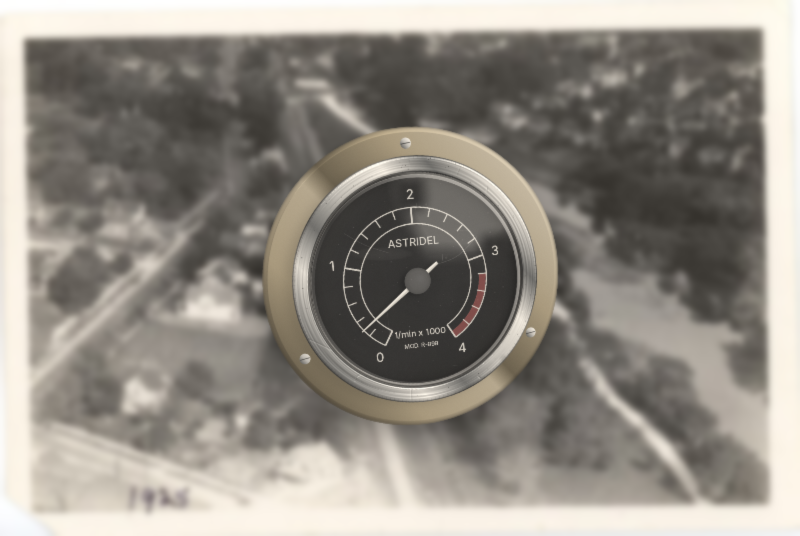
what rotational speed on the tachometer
300 rpm
